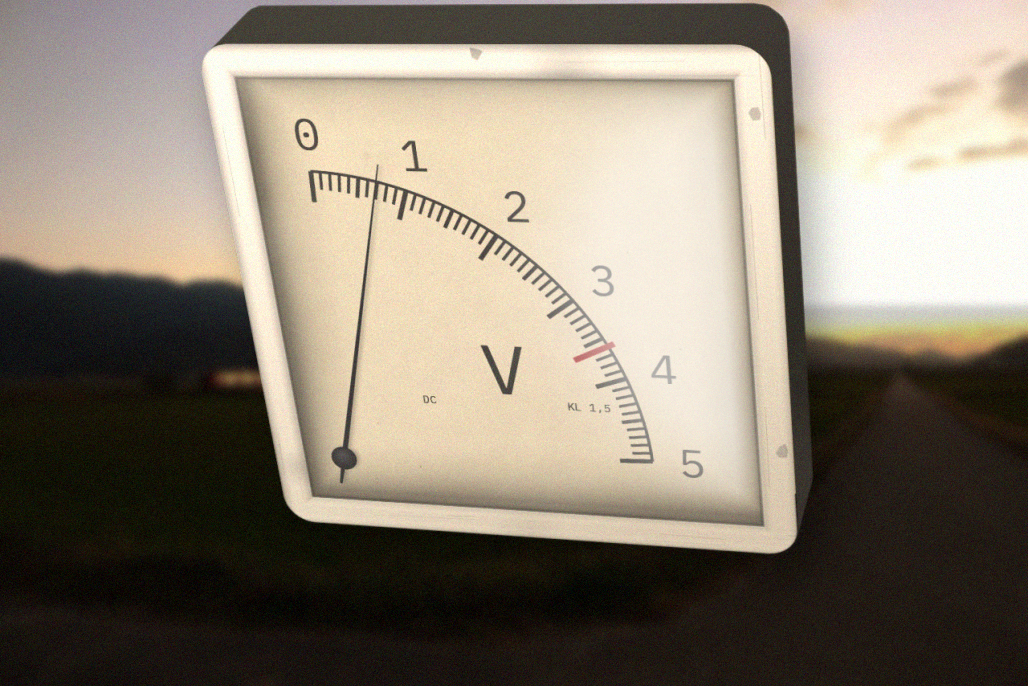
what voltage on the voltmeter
0.7 V
